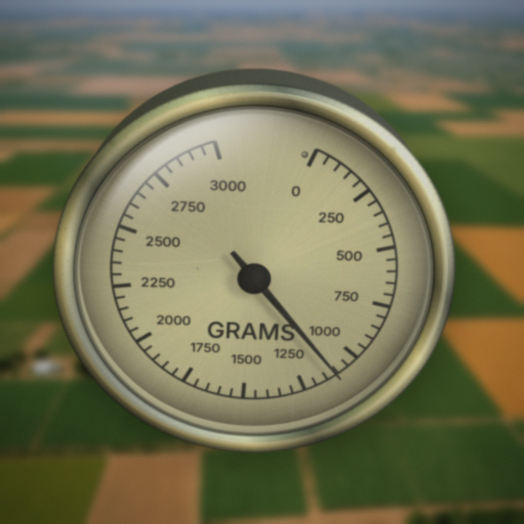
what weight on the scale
1100 g
